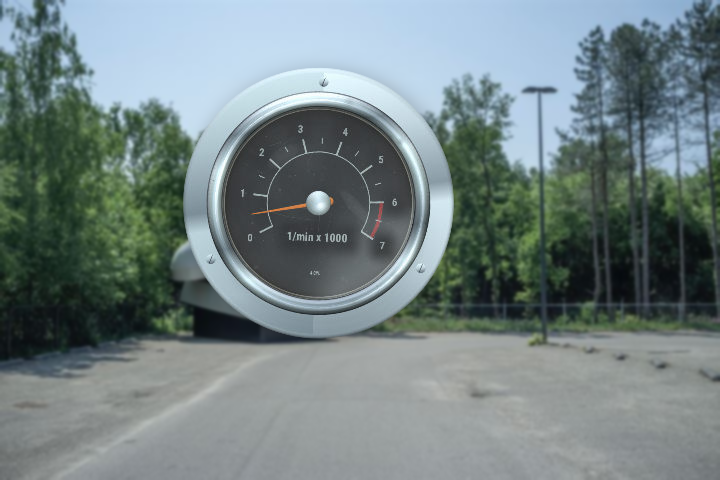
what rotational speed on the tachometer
500 rpm
